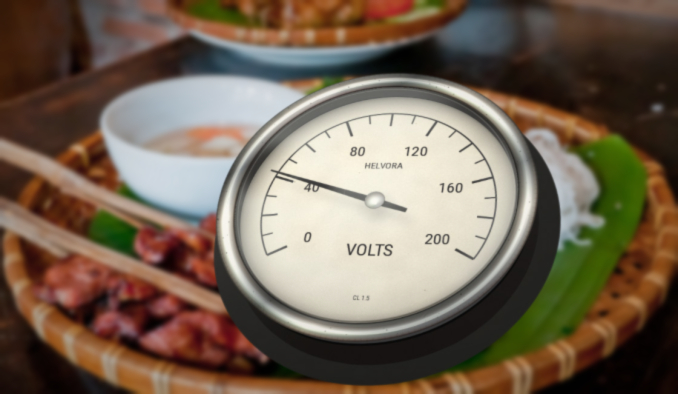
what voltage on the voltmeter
40 V
